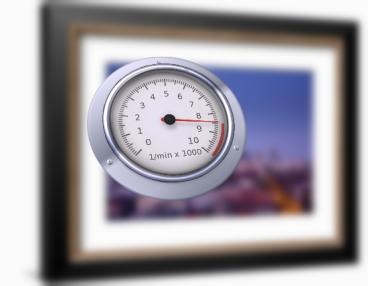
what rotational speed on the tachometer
8500 rpm
